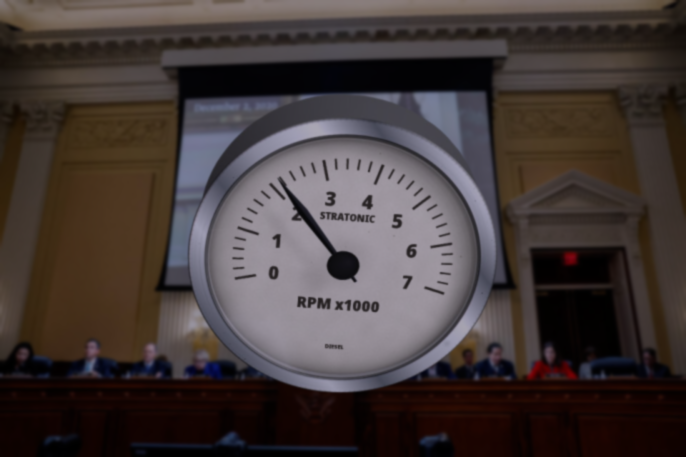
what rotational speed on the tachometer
2200 rpm
